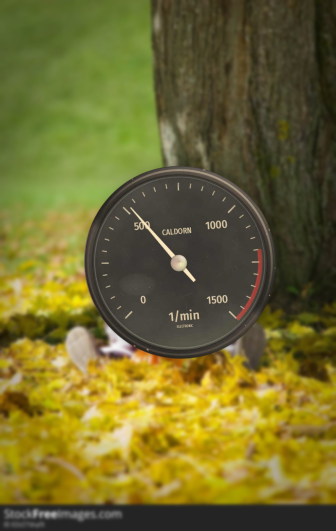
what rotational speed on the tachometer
525 rpm
